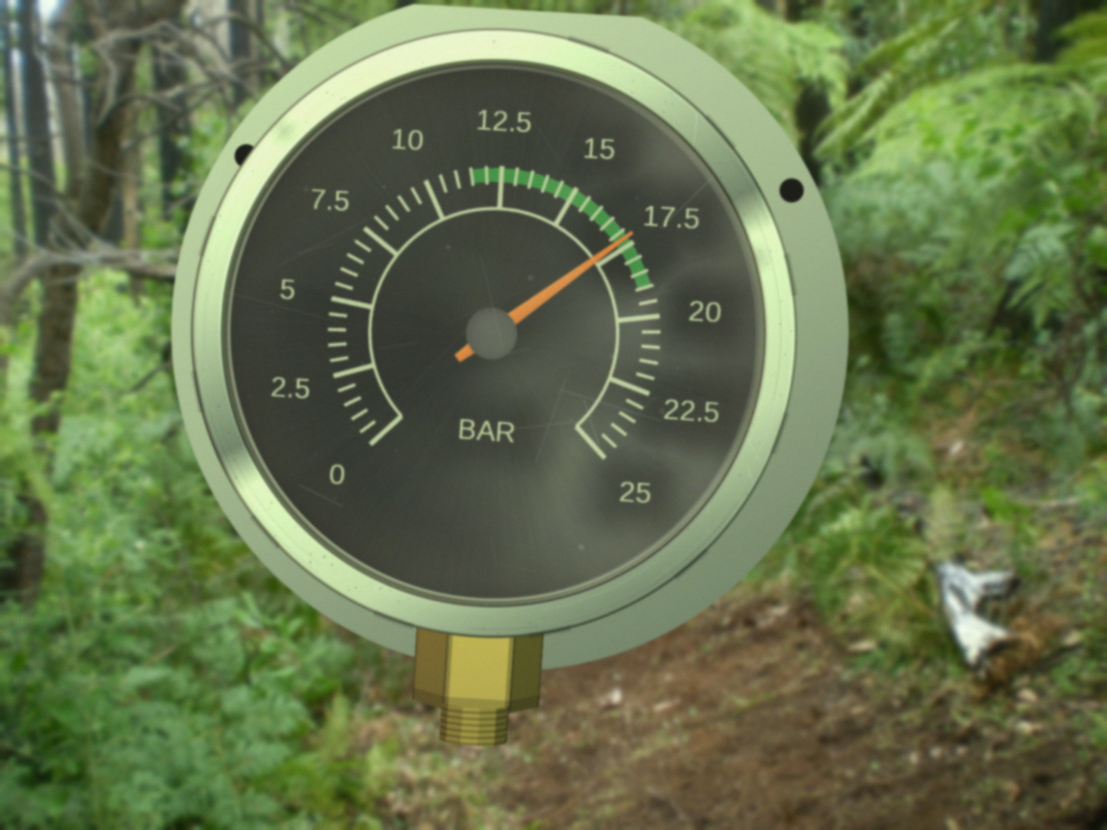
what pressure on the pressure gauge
17.25 bar
